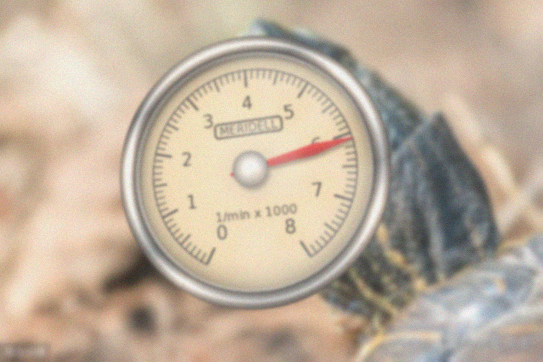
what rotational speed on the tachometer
6100 rpm
